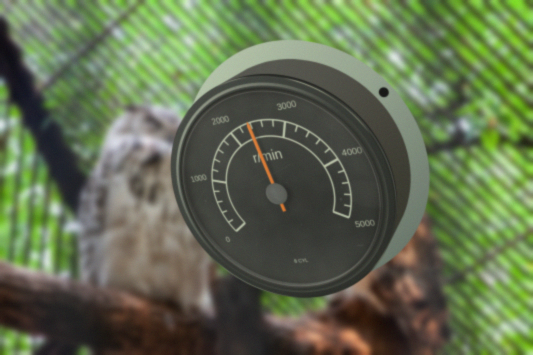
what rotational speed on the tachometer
2400 rpm
